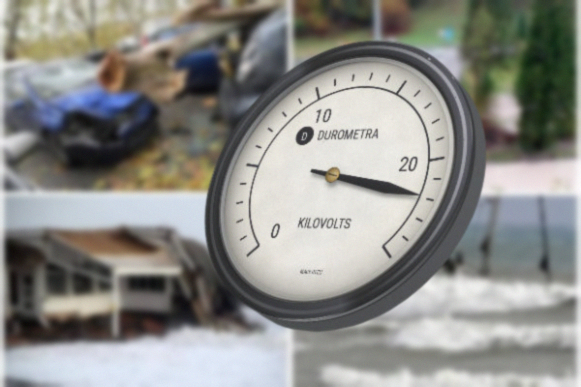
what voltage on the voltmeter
22 kV
